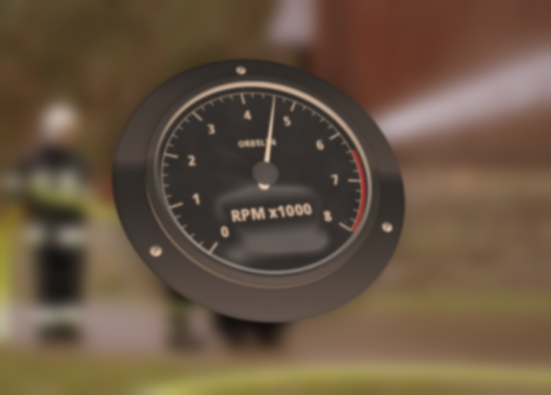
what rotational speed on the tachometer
4600 rpm
